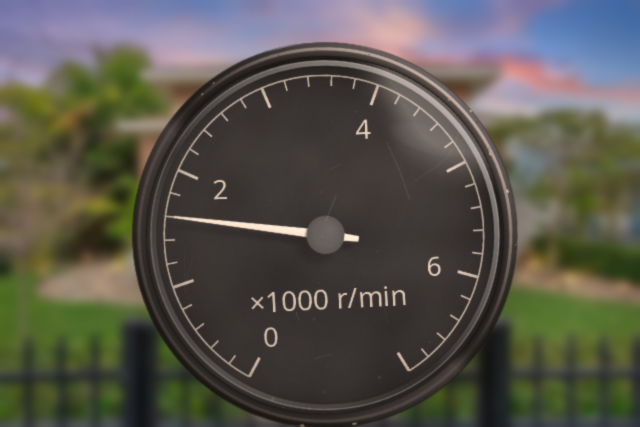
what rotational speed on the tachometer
1600 rpm
